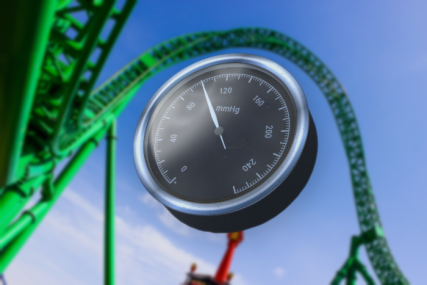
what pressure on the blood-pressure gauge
100 mmHg
